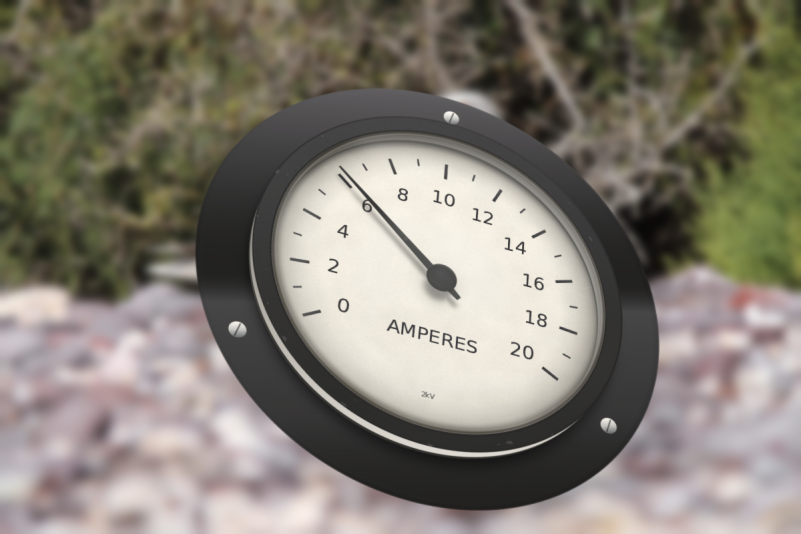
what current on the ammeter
6 A
